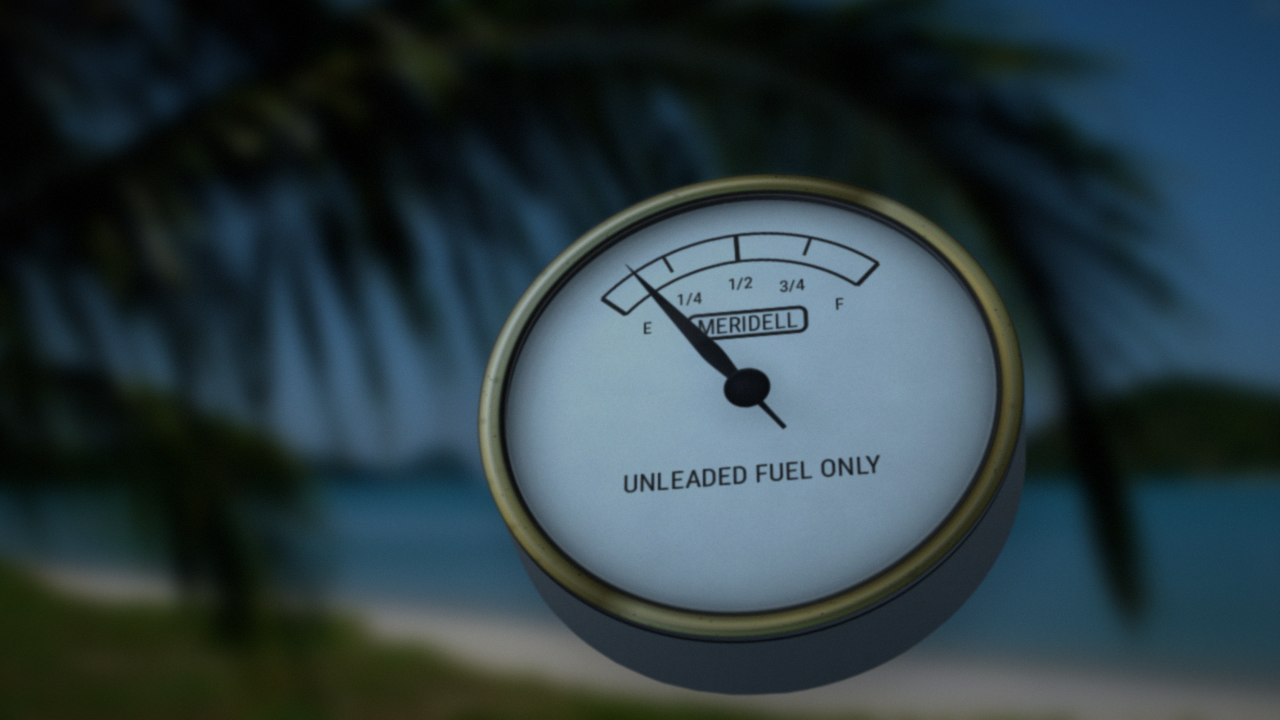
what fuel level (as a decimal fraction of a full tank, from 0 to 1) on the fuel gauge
0.125
